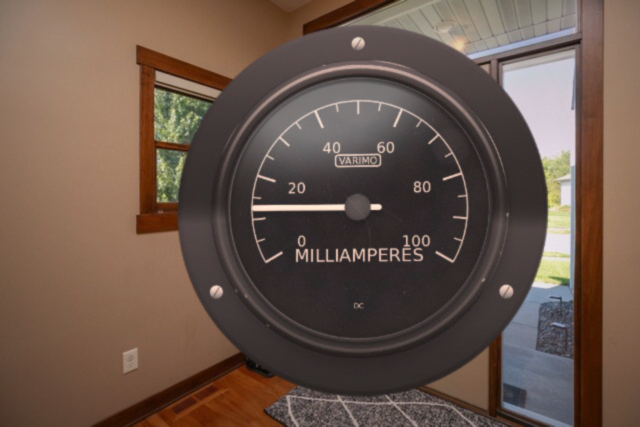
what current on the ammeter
12.5 mA
